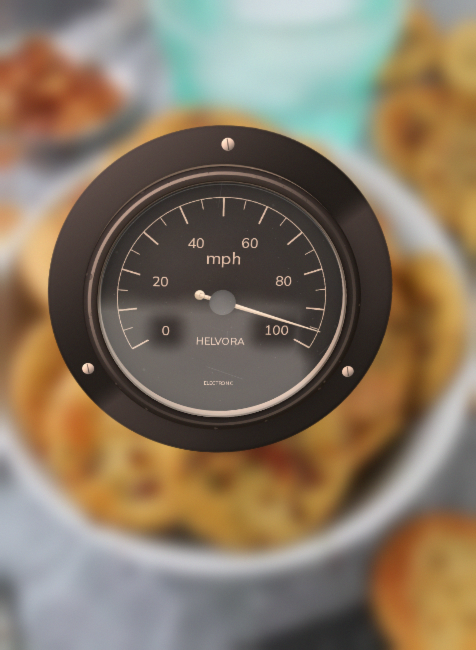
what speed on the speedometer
95 mph
